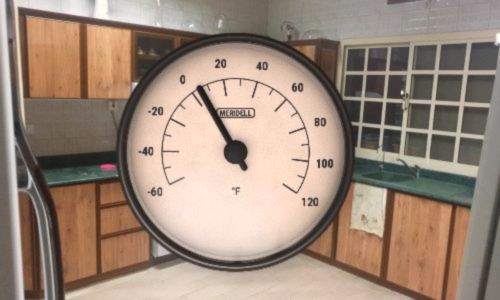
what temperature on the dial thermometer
5 °F
